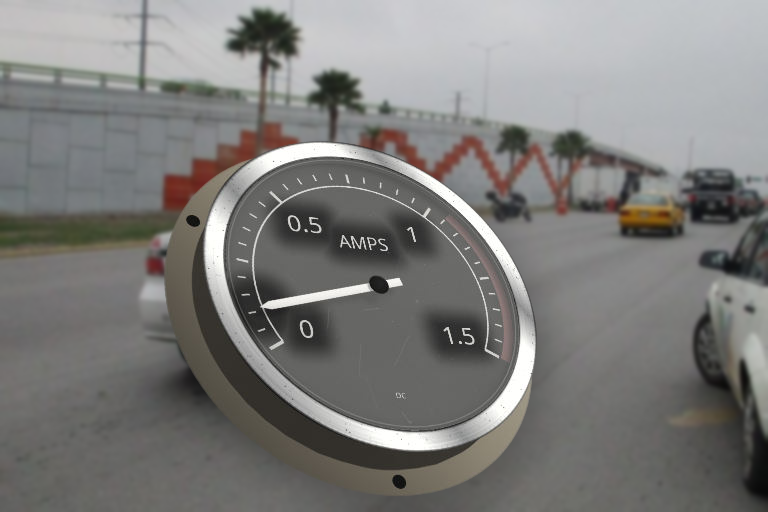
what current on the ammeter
0.1 A
